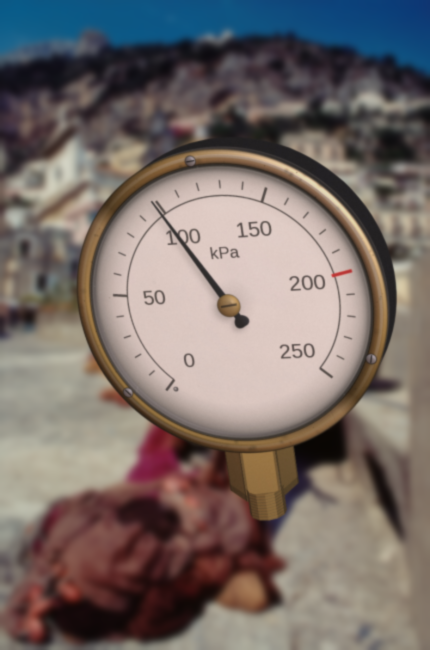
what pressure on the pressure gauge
100 kPa
